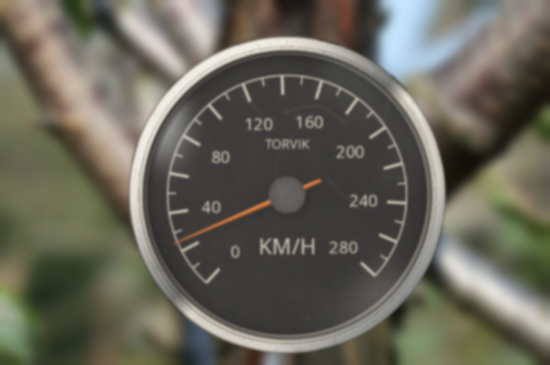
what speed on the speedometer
25 km/h
